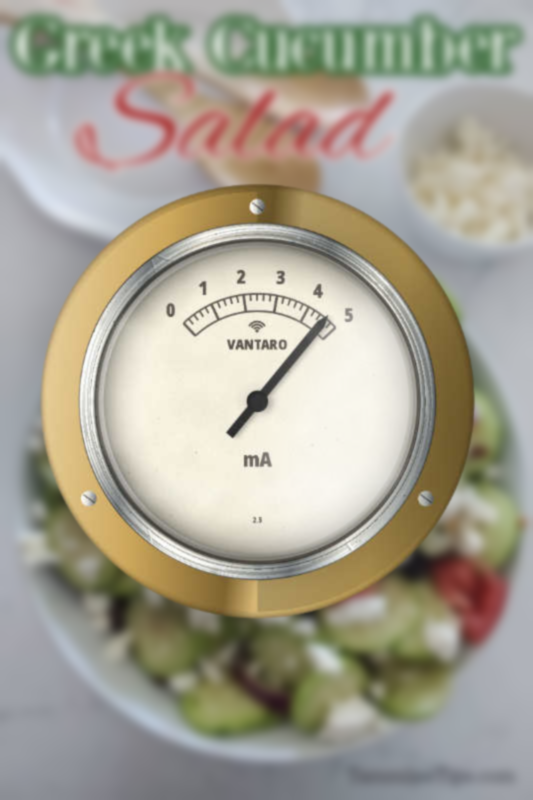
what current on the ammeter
4.6 mA
